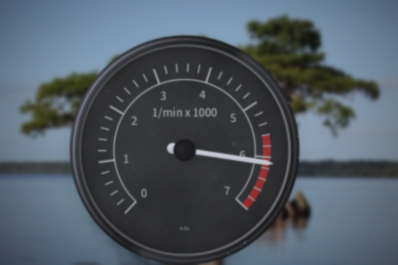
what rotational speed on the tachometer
6100 rpm
